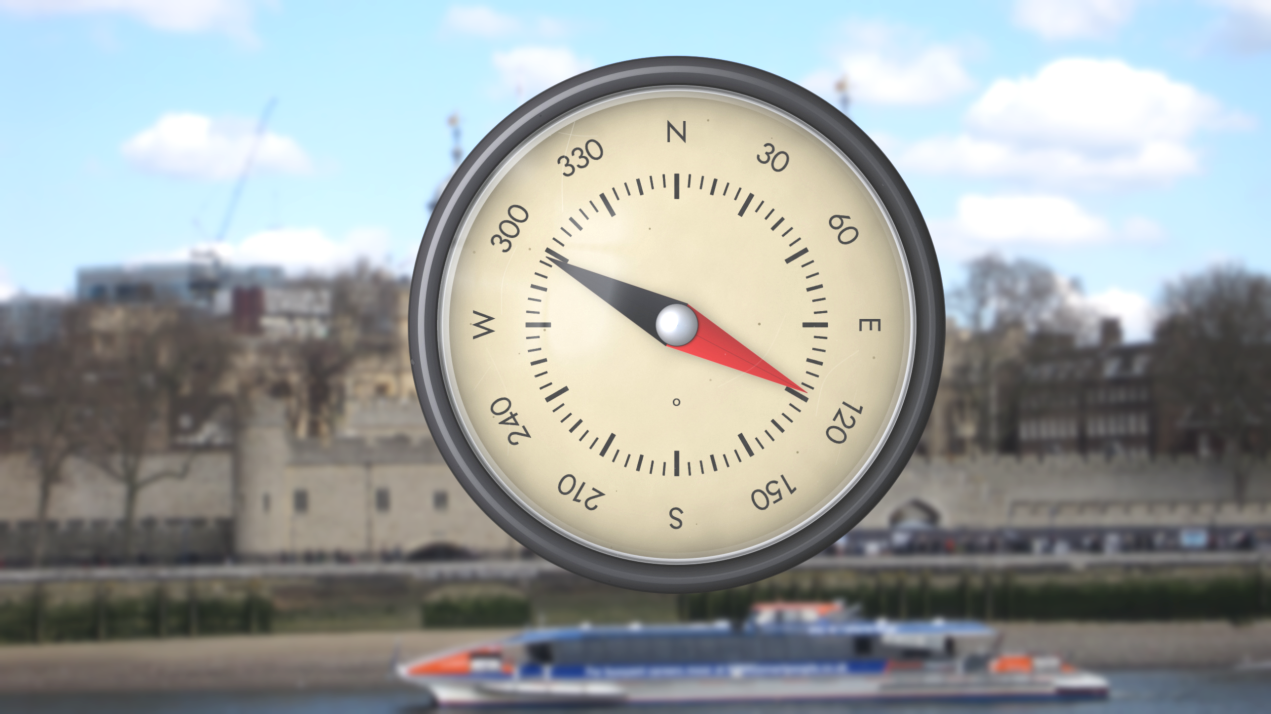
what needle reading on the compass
117.5 °
